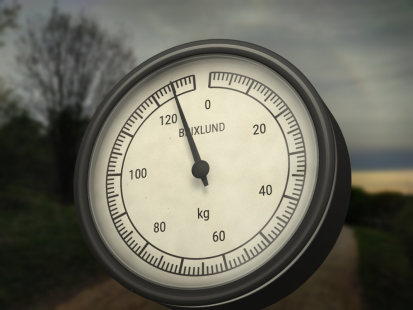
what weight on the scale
125 kg
